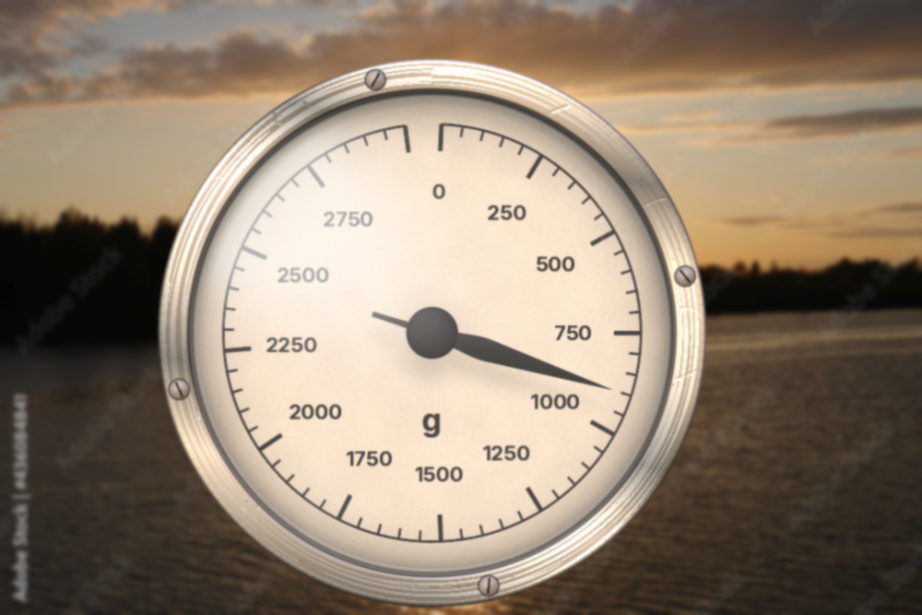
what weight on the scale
900 g
